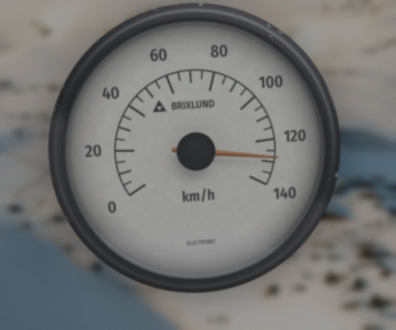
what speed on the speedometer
127.5 km/h
